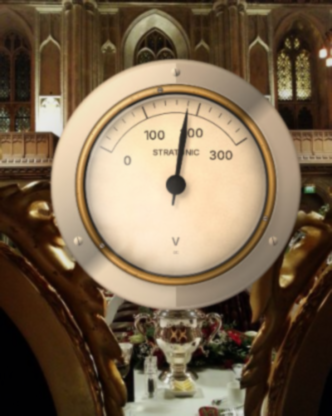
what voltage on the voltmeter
180 V
